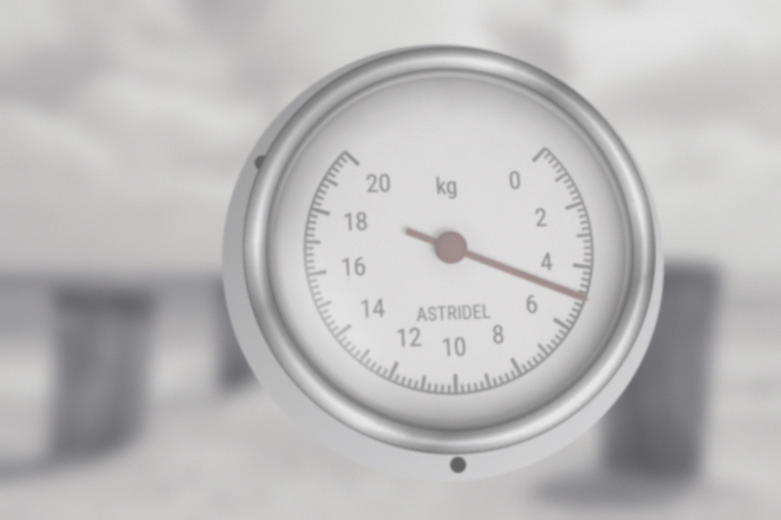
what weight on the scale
5 kg
